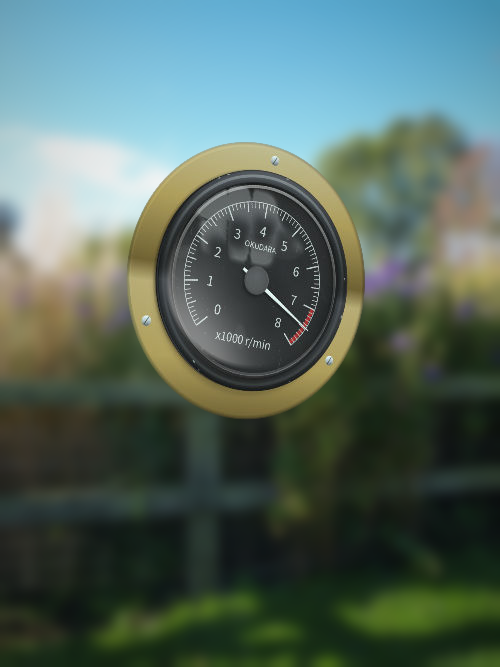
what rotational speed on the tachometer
7500 rpm
